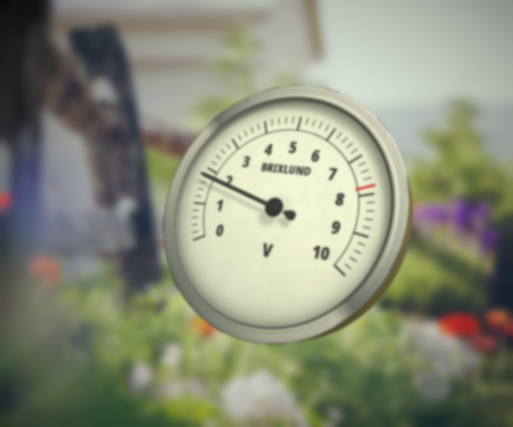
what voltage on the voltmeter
1.8 V
